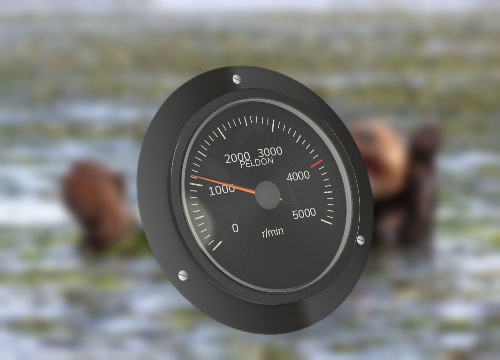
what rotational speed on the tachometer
1100 rpm
